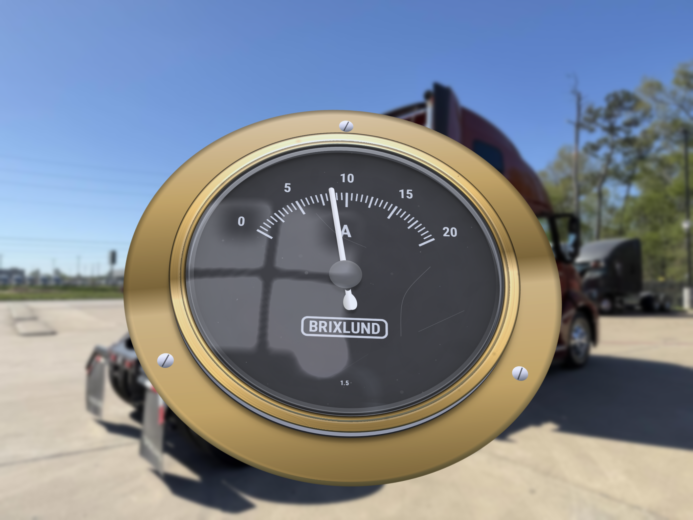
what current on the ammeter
8.5 A
